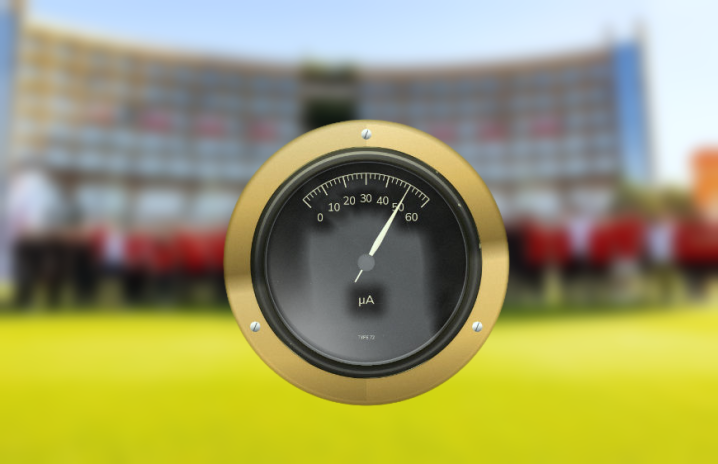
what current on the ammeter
50 µA
